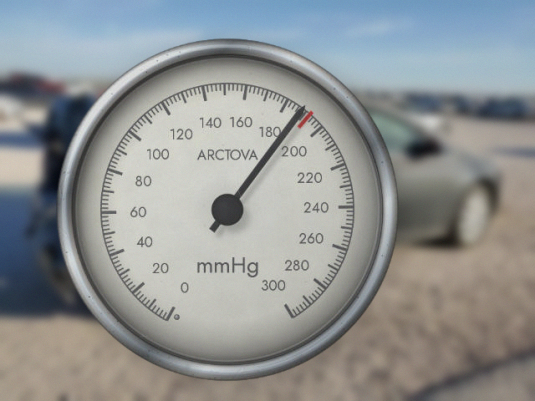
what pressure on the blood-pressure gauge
188 mmHg
